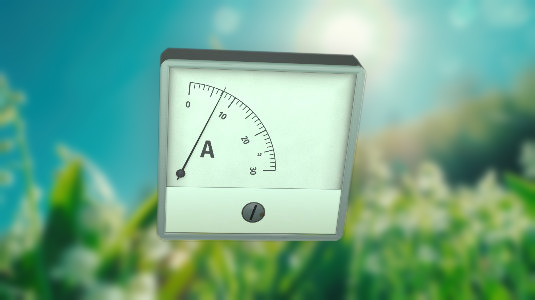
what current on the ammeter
7 A
